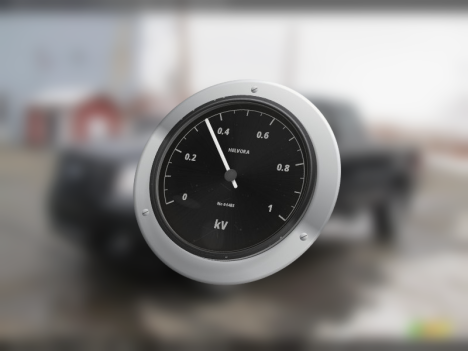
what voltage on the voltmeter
0.35 kV
